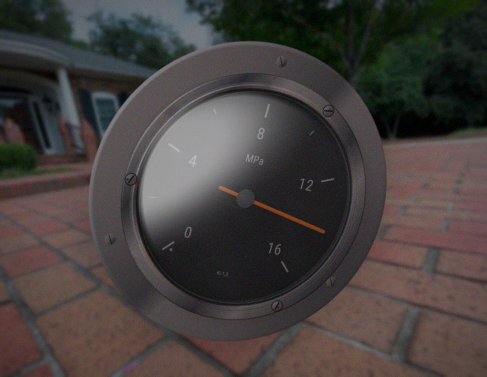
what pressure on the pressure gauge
14 MPa
